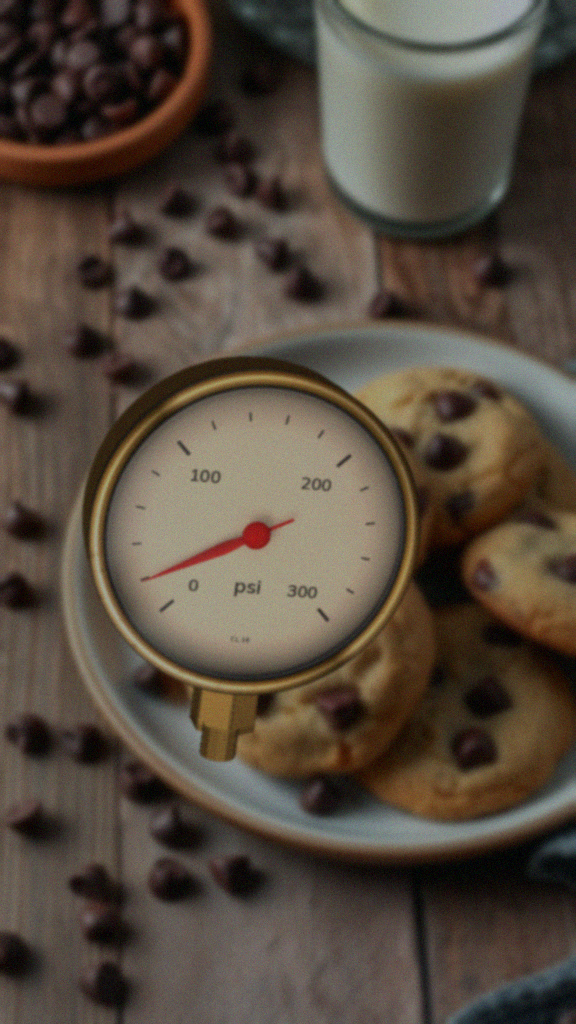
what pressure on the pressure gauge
20 psi
